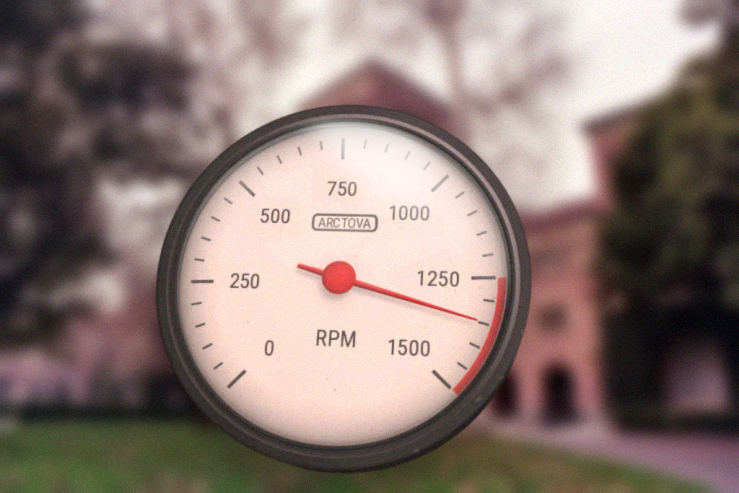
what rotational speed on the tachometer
1350 rpm
